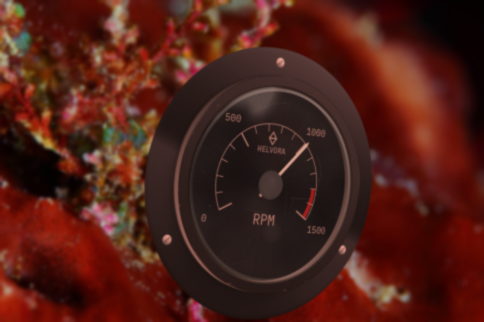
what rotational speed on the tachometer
1000 rpm
